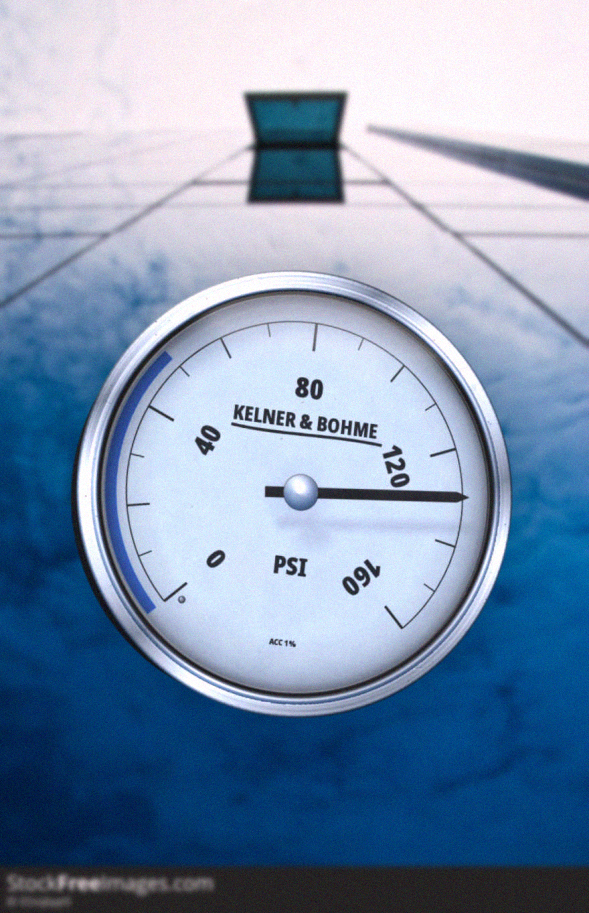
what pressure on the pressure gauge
130 psi
